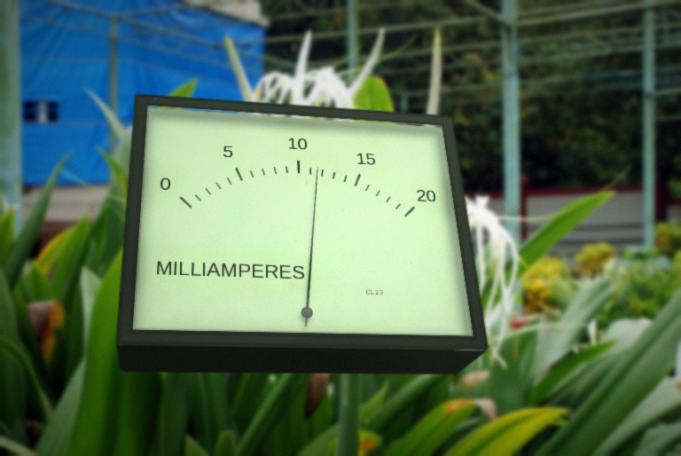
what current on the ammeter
11.5 mA
